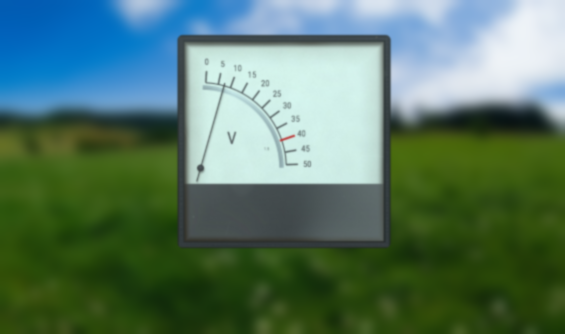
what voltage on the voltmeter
7.5 V
